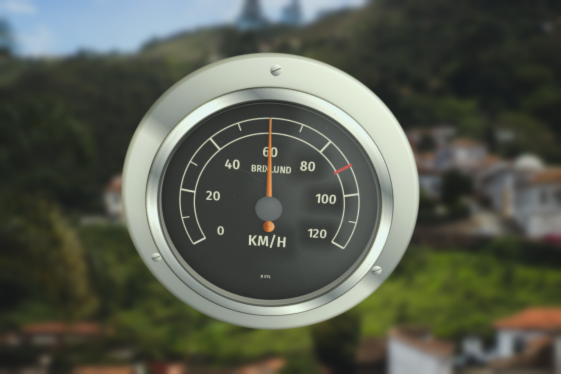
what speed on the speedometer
60 km/h
